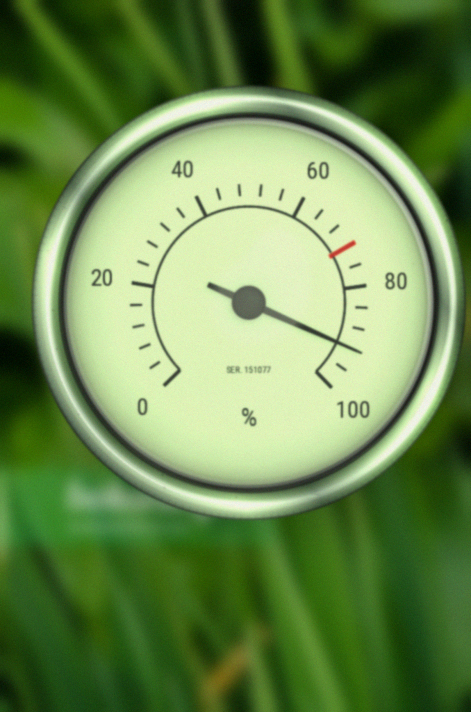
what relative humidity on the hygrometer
92 %
